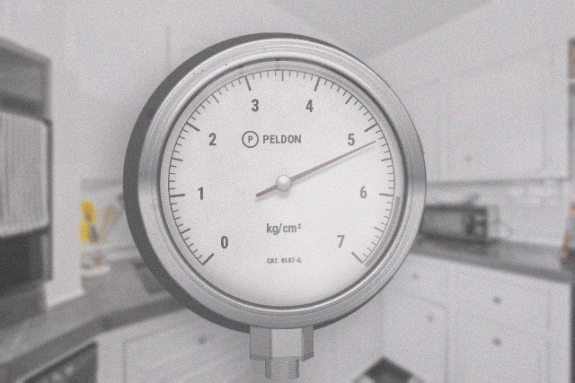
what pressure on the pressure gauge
5.2 kg/cm²
